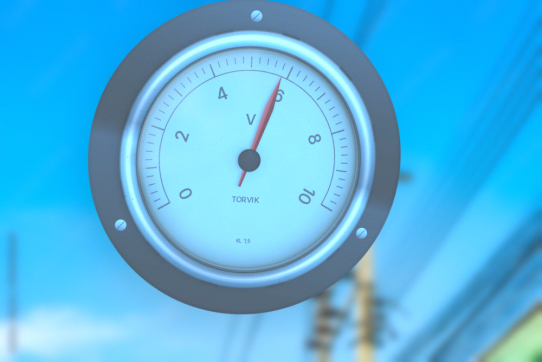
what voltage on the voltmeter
5.8 V
